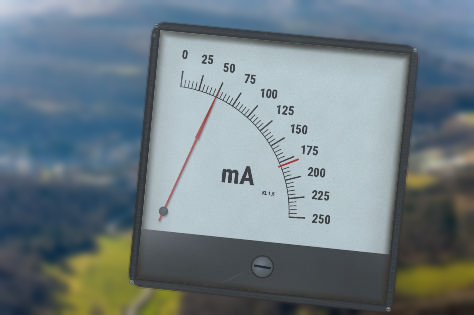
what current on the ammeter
50 mA
